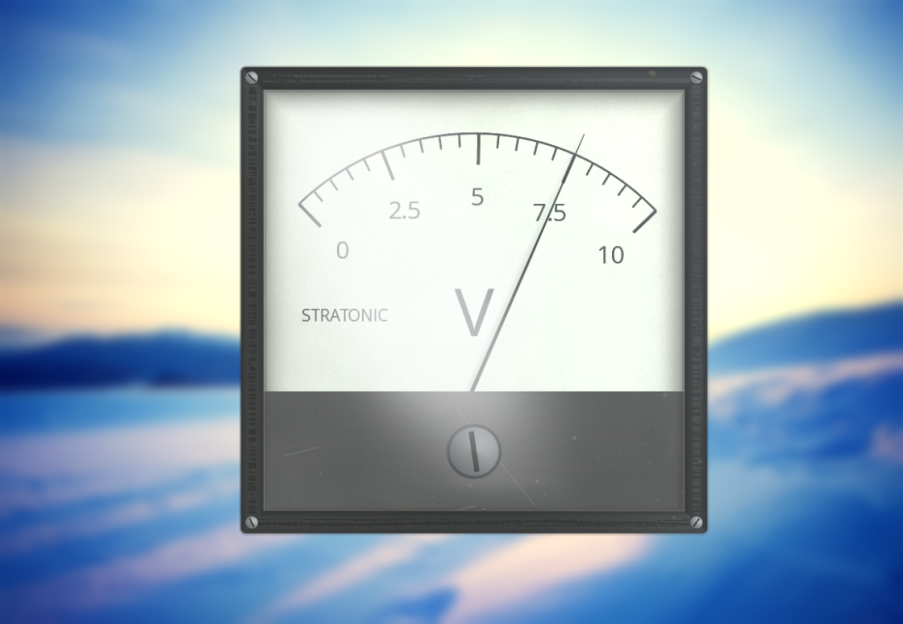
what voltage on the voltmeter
7.5 V
